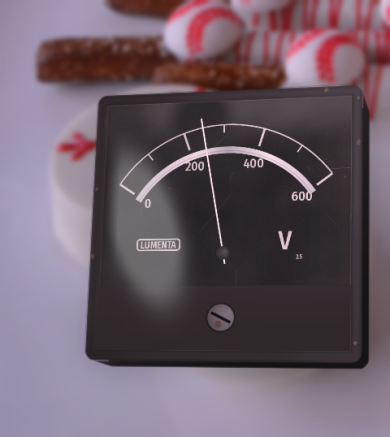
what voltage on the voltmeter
250 V
